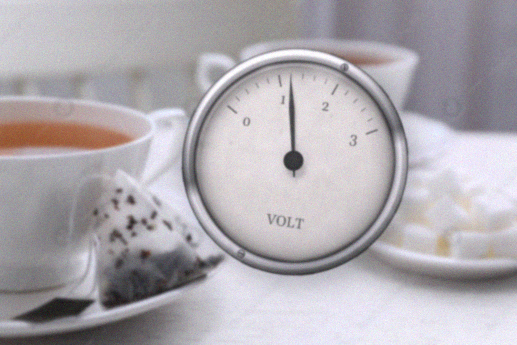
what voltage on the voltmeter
1.2 V
